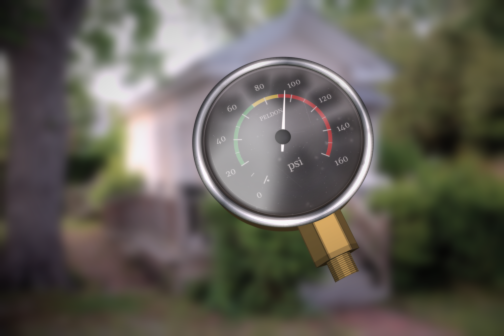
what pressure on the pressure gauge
95 psi
